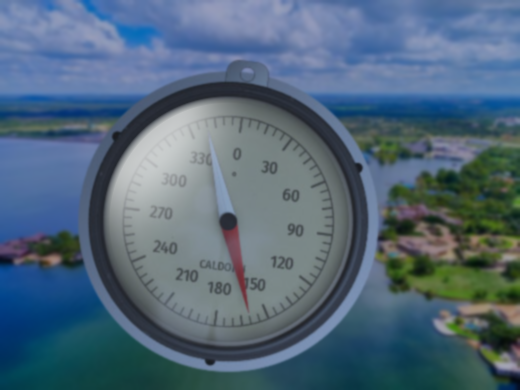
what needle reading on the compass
160 °
